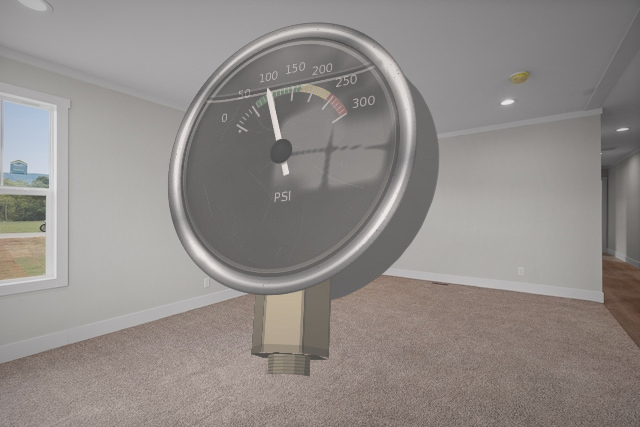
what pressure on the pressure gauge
100 psi
